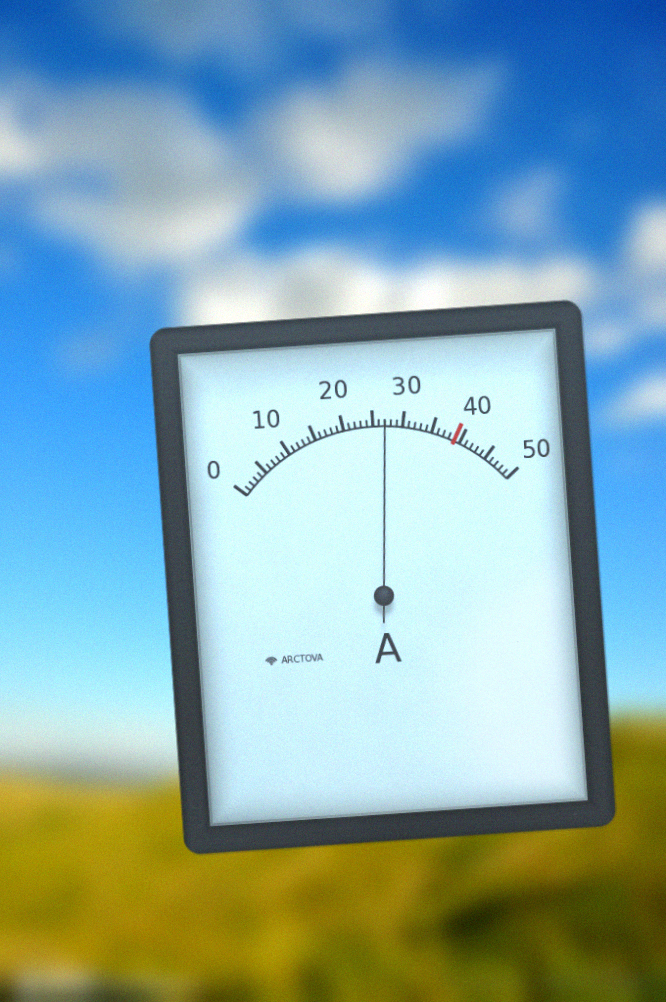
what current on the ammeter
27 A
